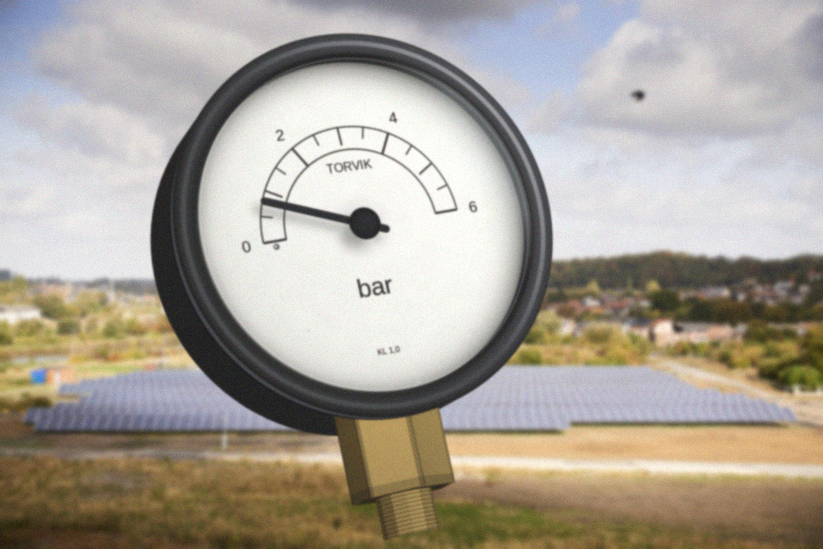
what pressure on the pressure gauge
0.75 bar
